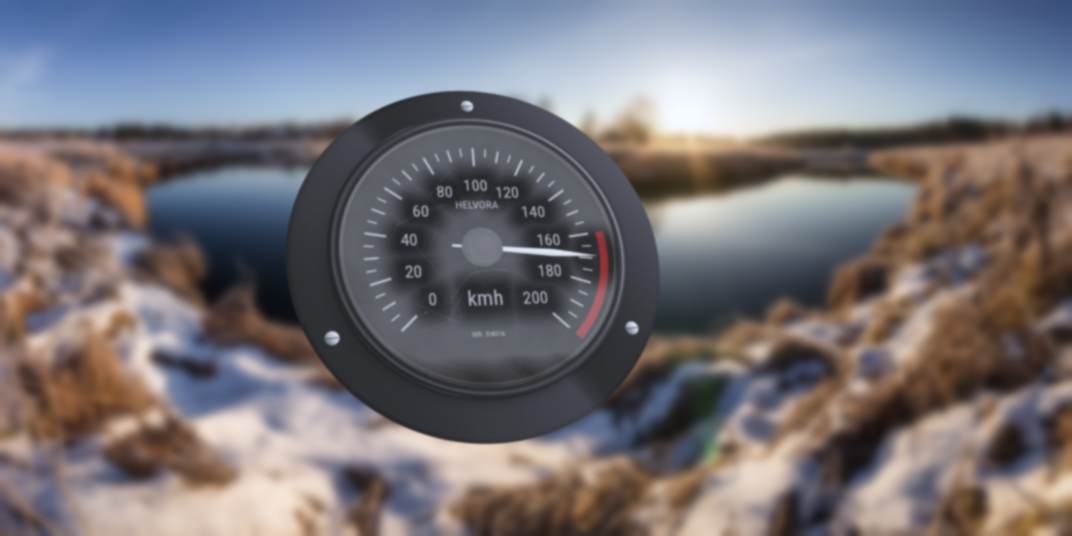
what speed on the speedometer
170 km/h
